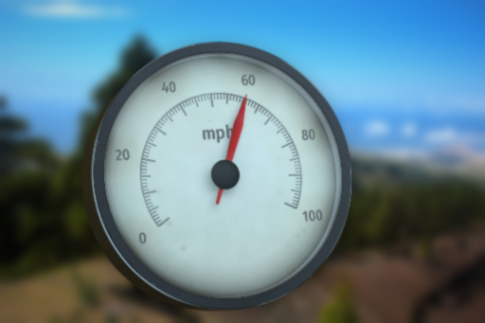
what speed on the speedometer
60 mph
